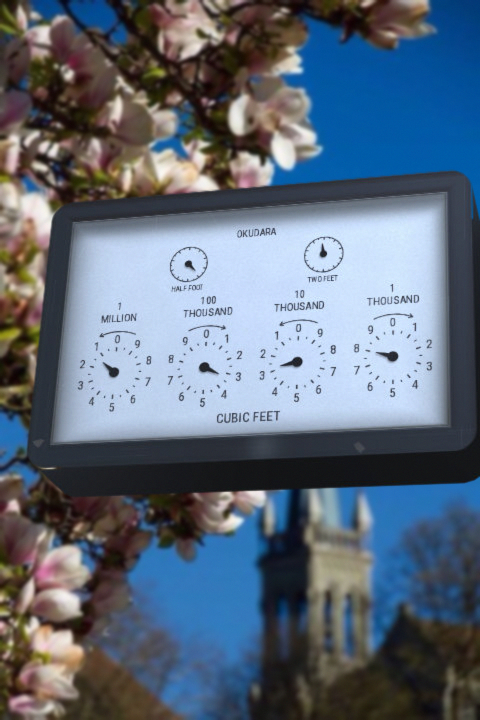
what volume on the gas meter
132800 ft³
